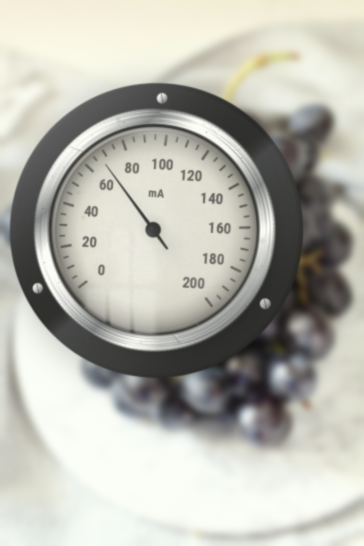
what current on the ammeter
67.5 mA
